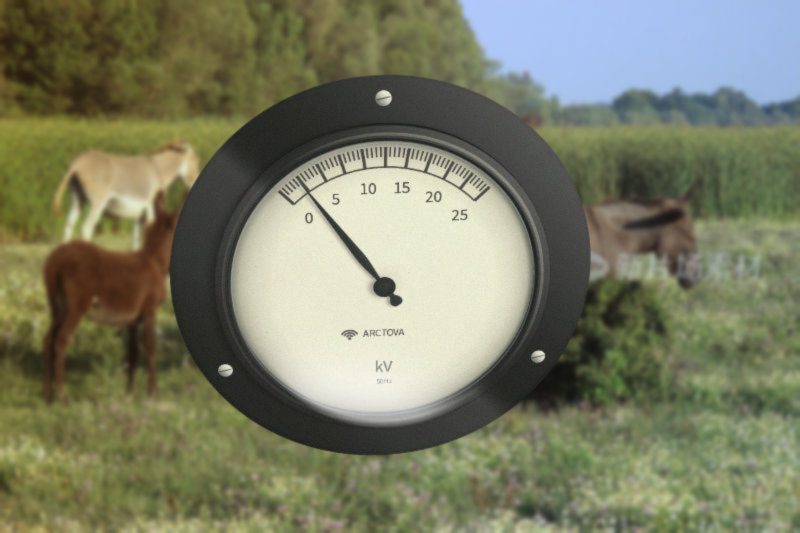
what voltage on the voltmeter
2.5 kV
